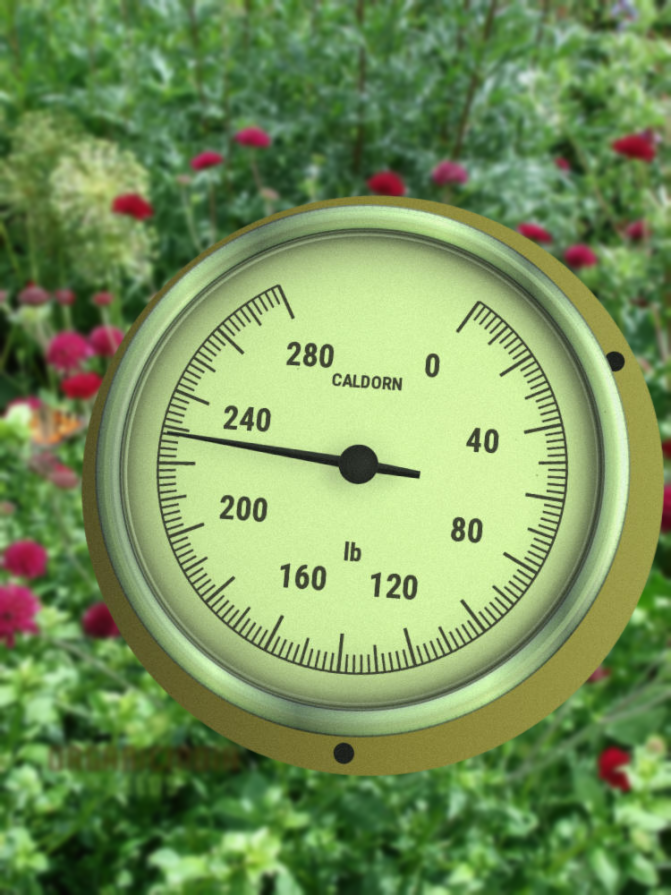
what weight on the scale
228 lb
